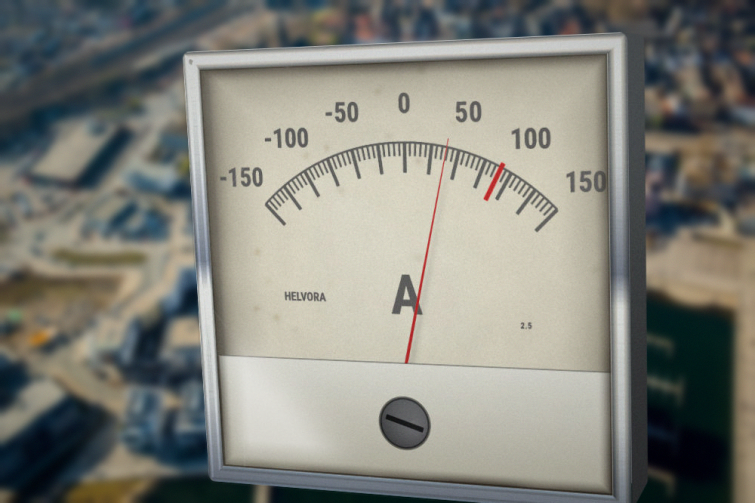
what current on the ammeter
40 A
